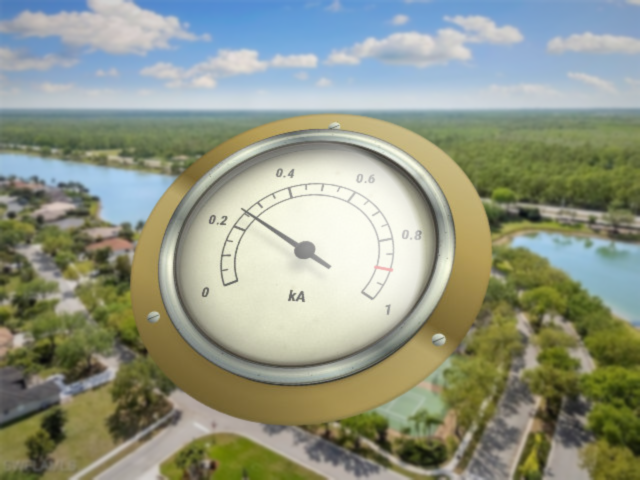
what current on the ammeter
0.25 kA
